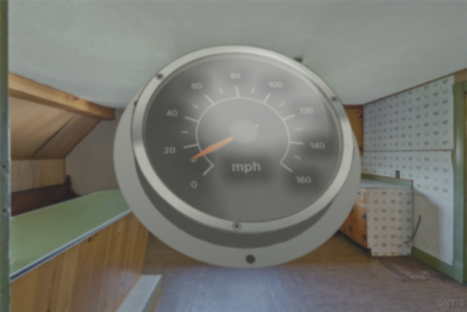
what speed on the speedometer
10 mph
